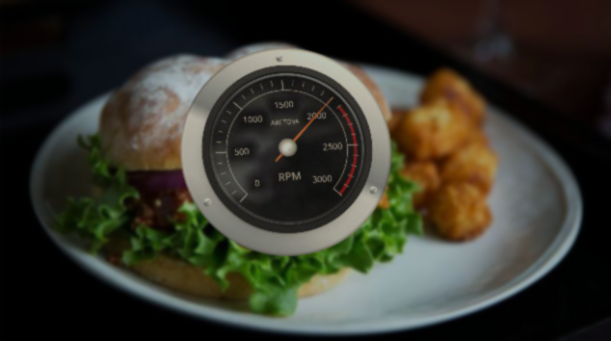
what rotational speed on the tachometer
2000 rpm
